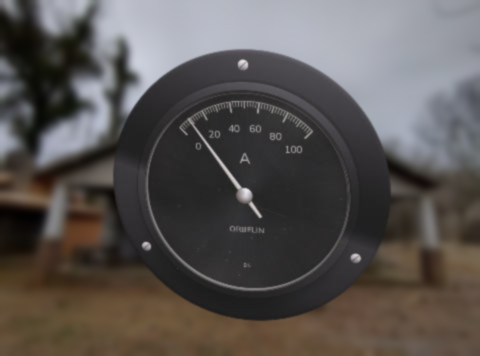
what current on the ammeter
10 A
